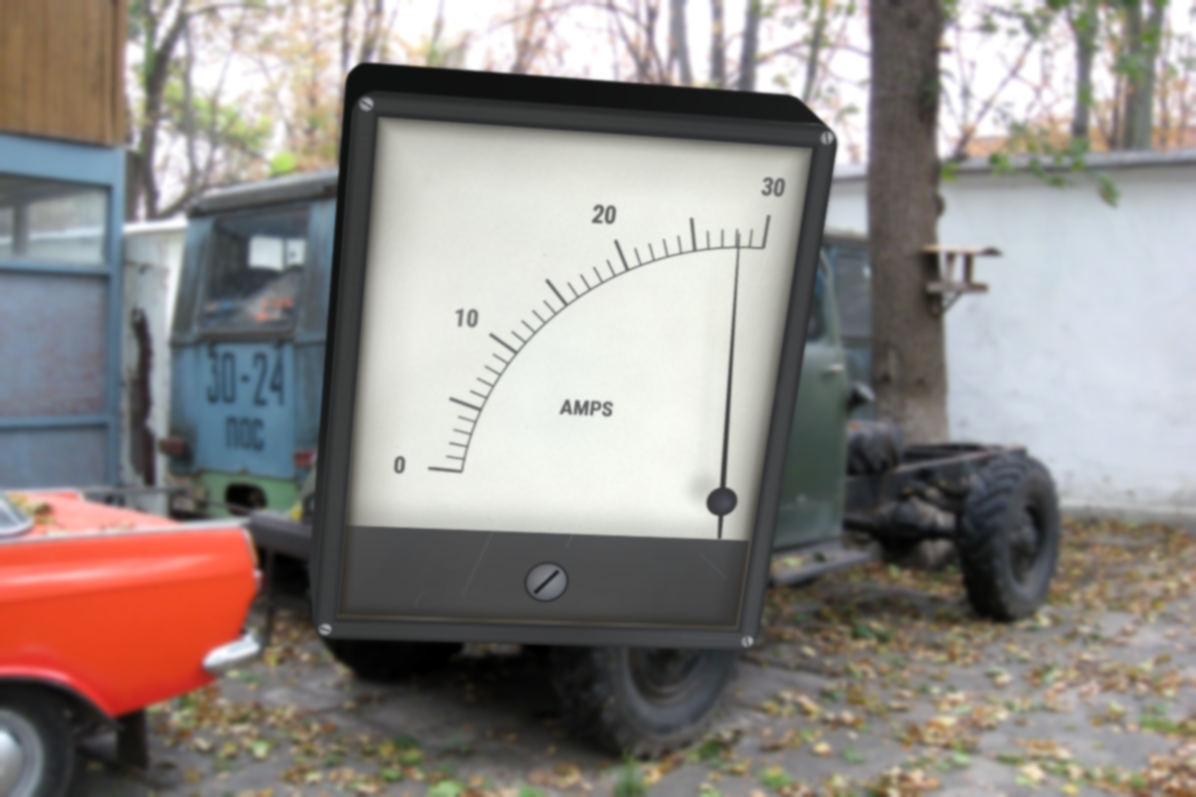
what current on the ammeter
28 A
